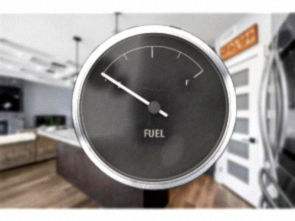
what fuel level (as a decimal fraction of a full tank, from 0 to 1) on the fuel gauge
0
